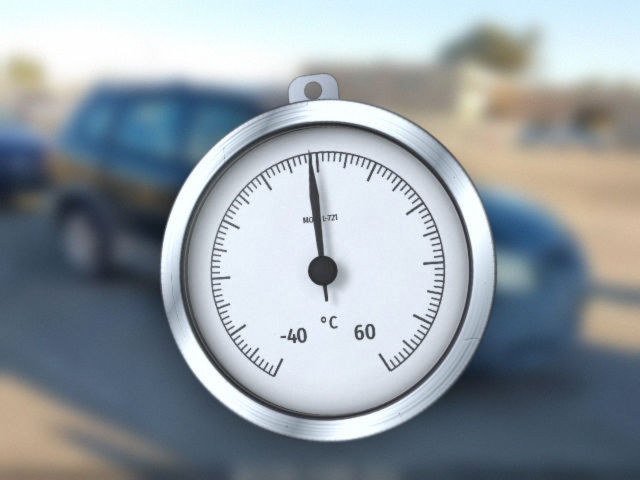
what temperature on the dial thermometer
9 °C
